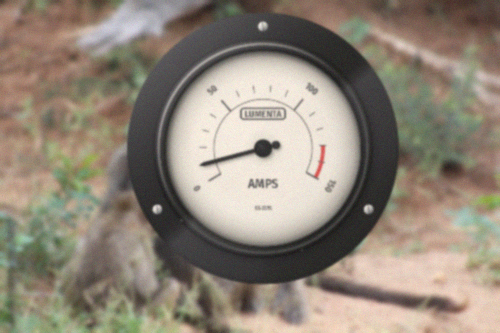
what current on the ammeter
10 A
